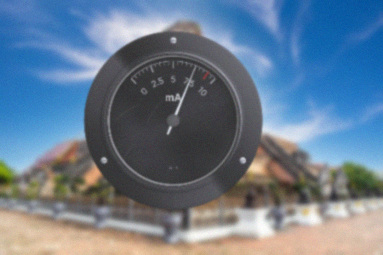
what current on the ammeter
7.5 mA
